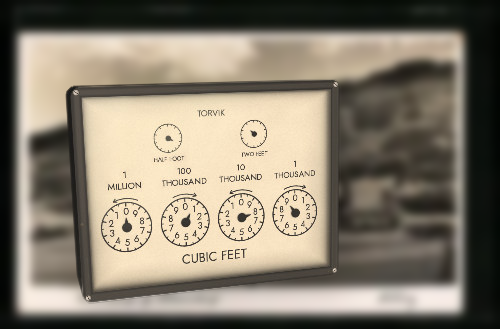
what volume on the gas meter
7900 ft³
